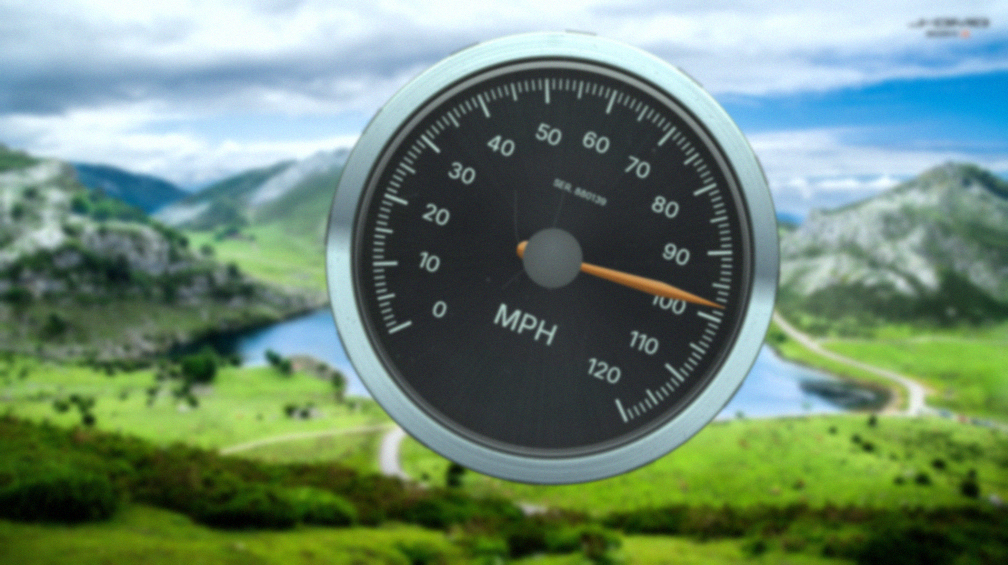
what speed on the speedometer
98 mph
